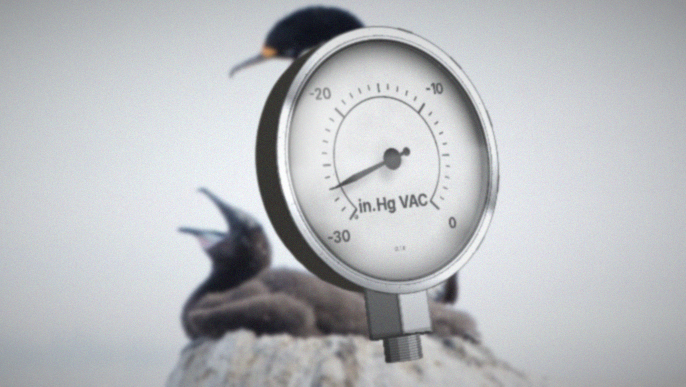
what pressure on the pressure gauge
-27 inHg
